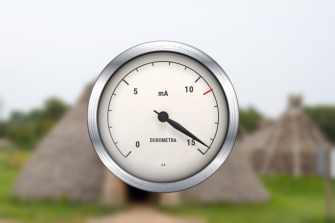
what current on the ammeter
14.5 mA
